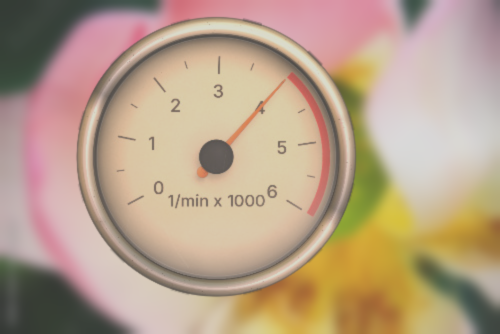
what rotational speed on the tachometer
4000 rpm
